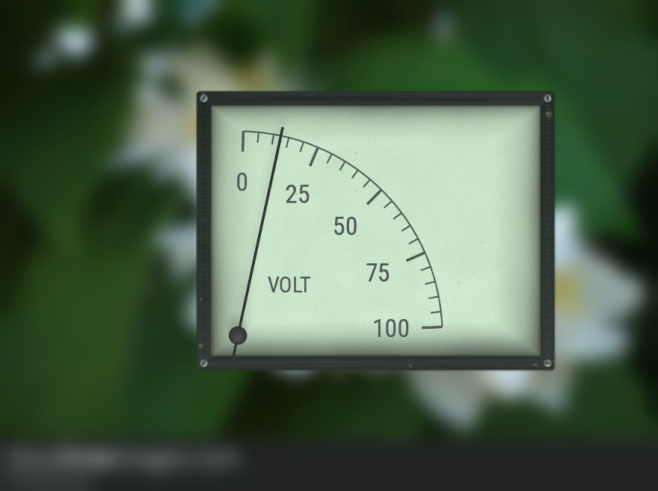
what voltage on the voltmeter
12.5 V
